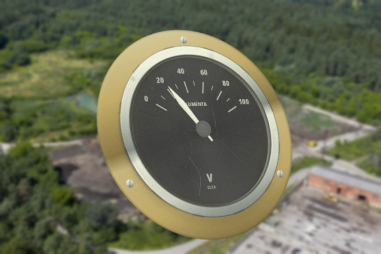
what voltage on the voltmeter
20 V
